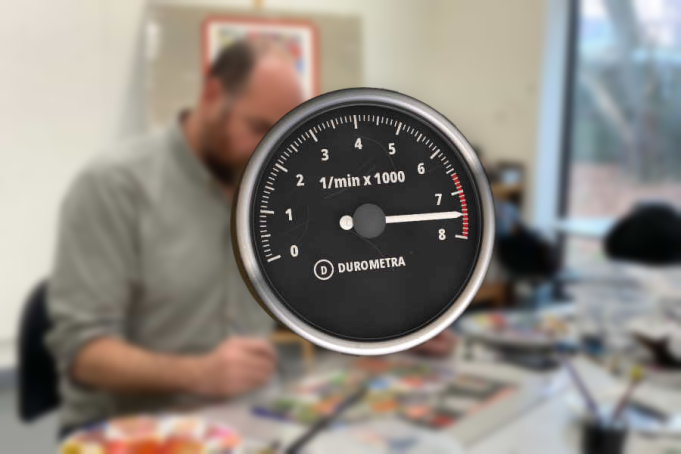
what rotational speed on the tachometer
7500 rpm
